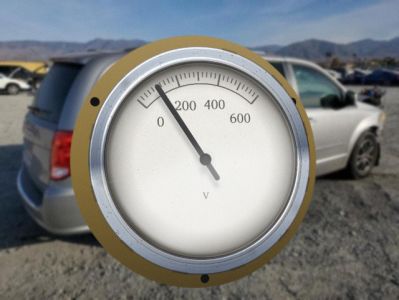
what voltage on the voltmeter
100 V
